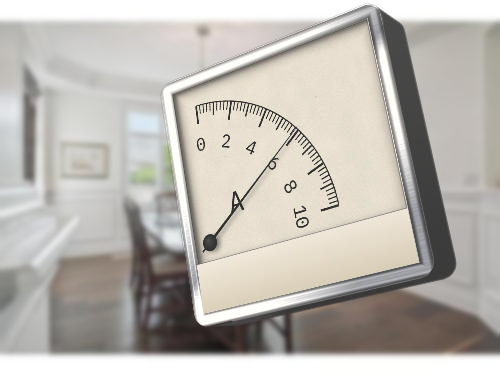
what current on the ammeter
6 A
